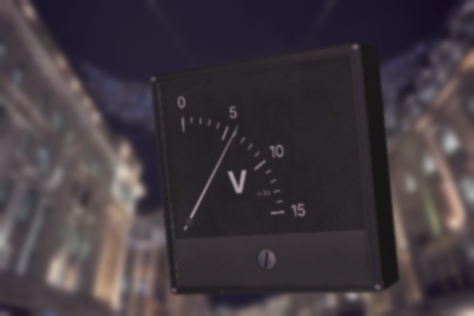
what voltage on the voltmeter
6 V
